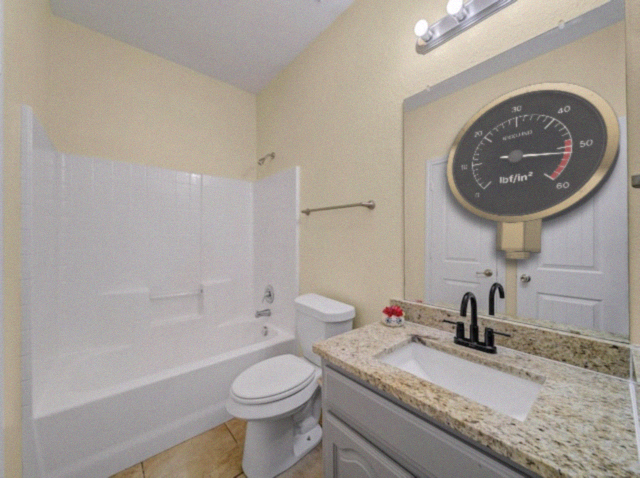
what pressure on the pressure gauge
52 psi
